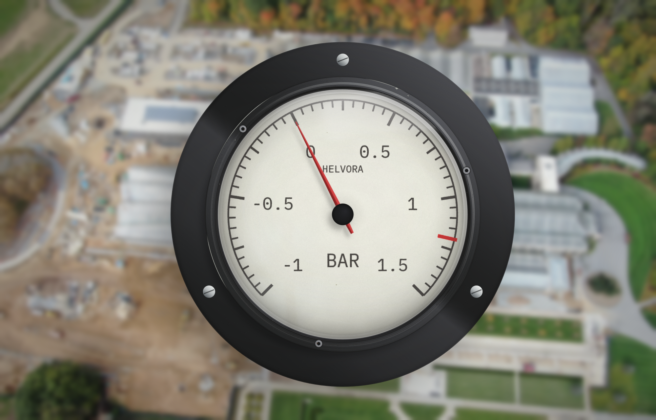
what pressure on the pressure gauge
0 bar
